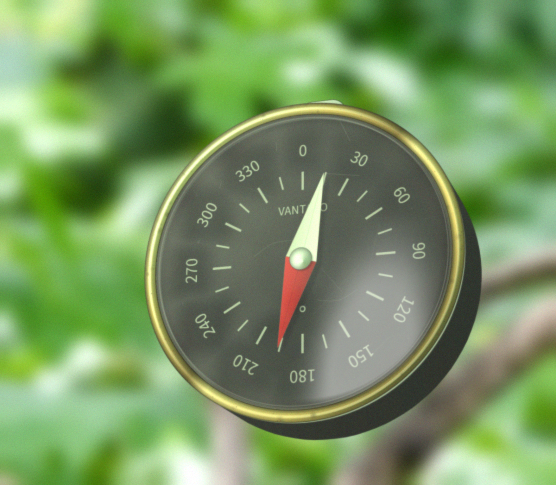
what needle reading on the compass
195 °
